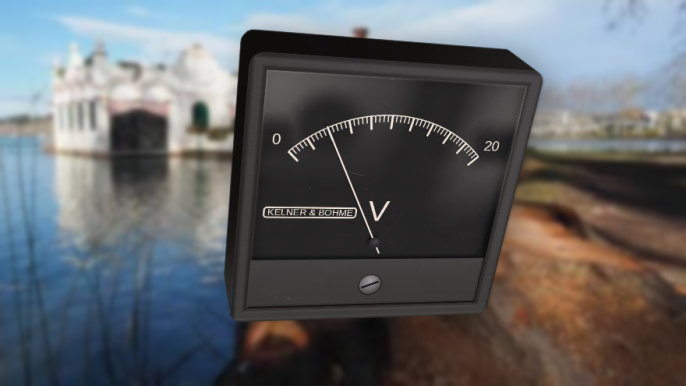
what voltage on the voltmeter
4 V
